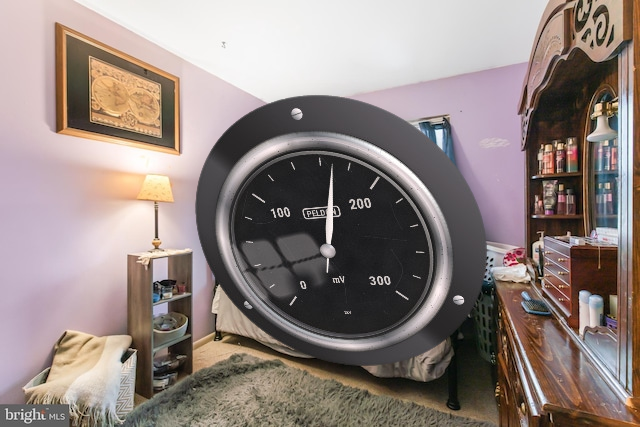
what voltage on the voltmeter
170 mV
